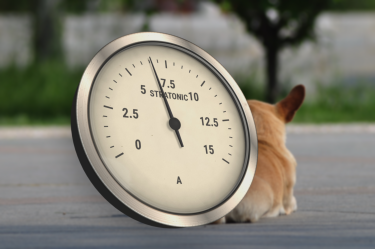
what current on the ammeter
6.5 A
